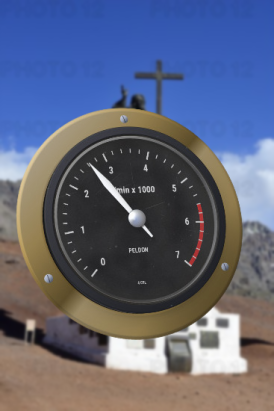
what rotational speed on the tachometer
2600 rpm
